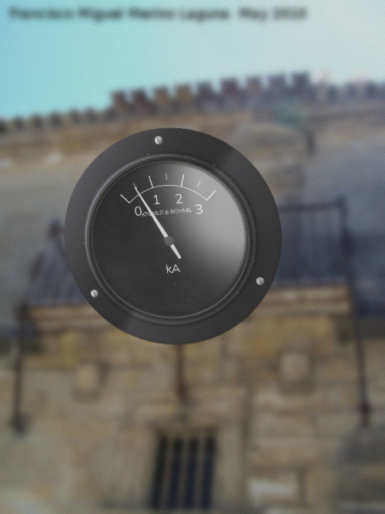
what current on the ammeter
0.5 kA
